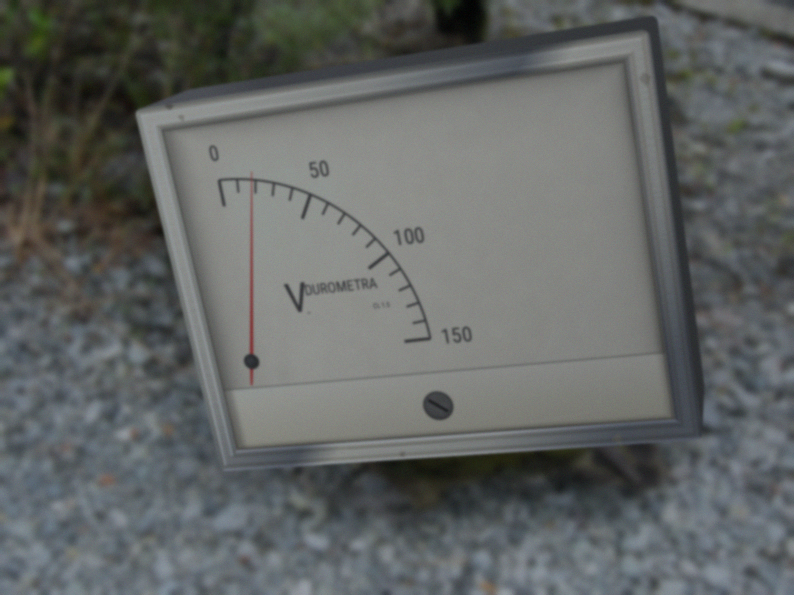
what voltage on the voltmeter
20 V
